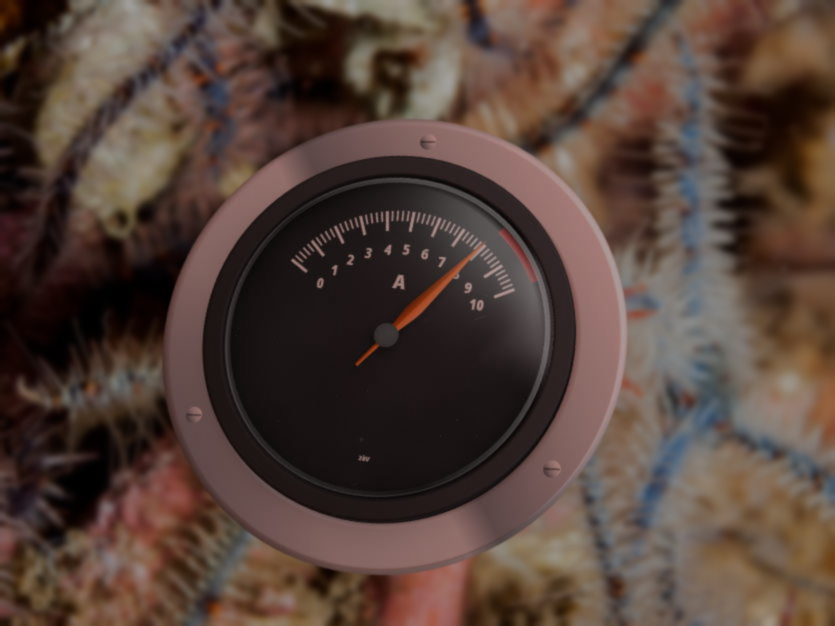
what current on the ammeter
8 A
